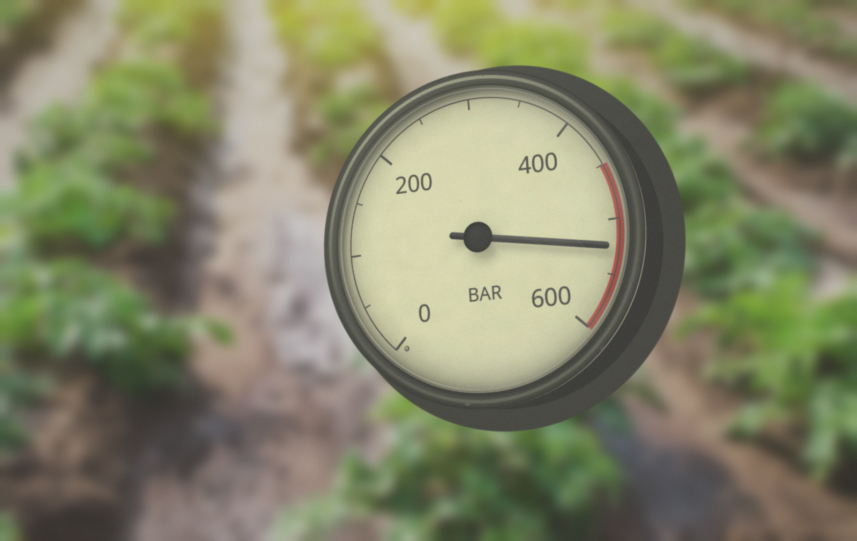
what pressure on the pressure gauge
525 bar
